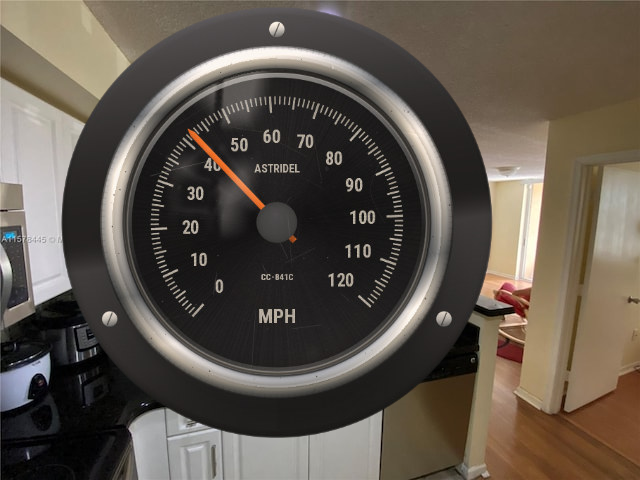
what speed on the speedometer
42 mph
